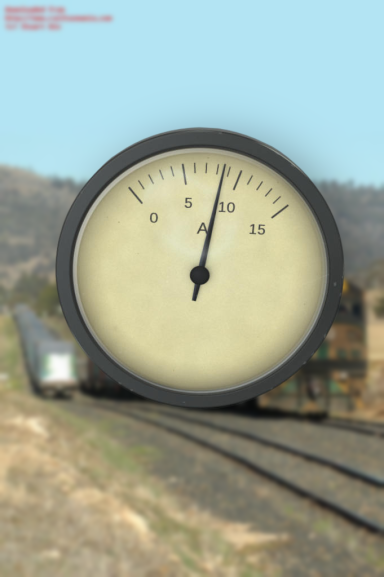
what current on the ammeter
8.5 A
